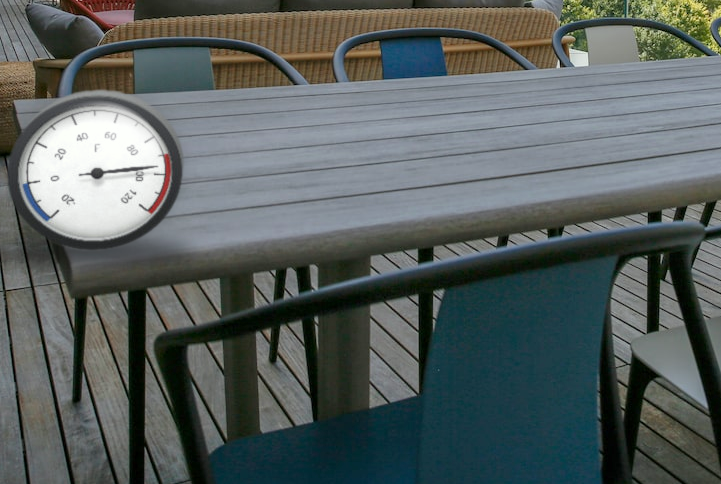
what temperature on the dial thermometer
95 °F
